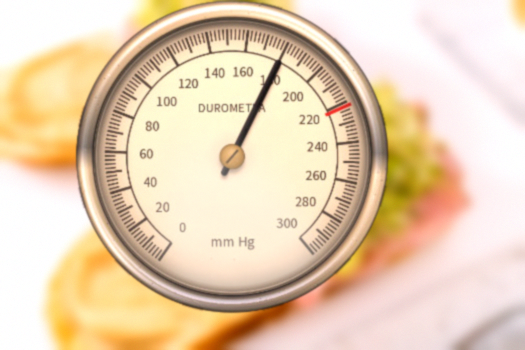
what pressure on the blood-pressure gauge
180 mmHg
